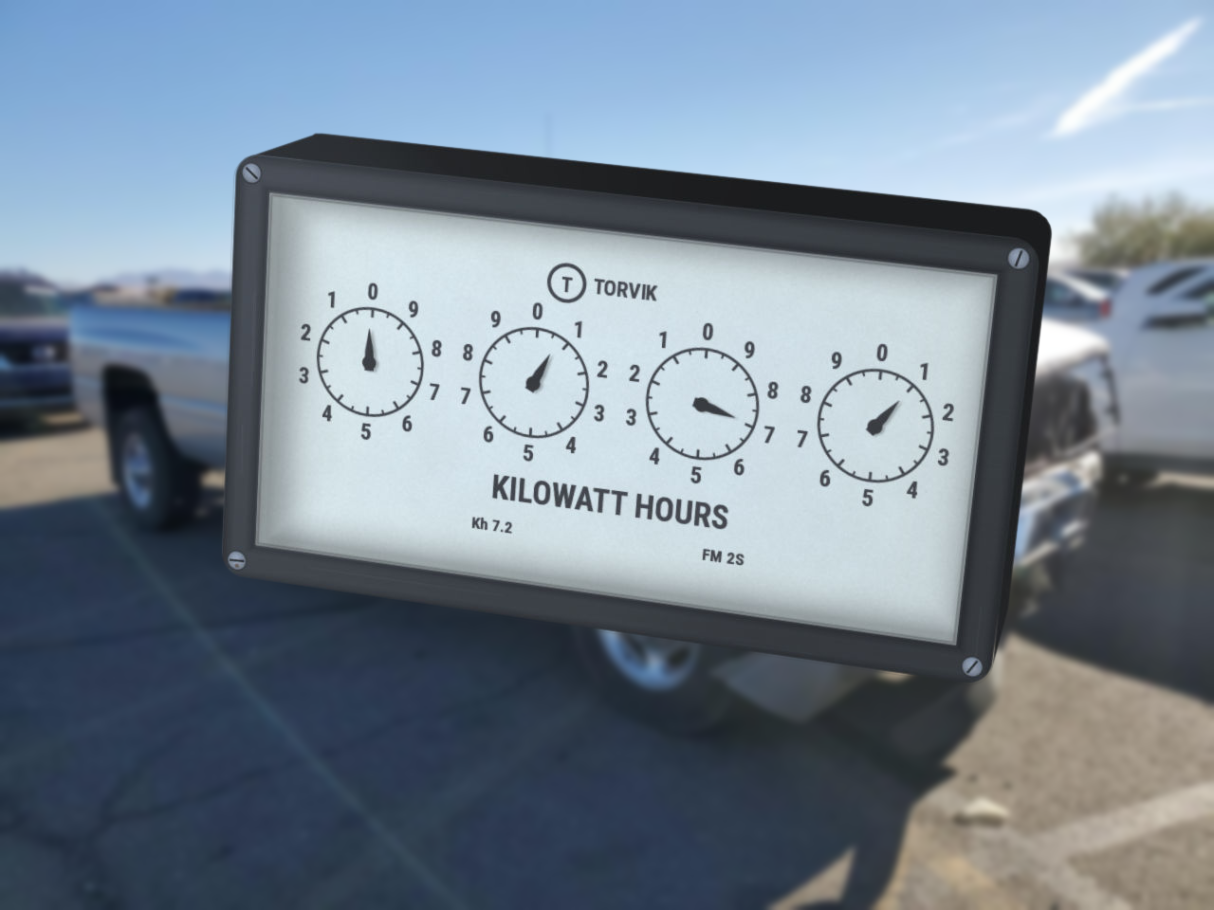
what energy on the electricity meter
71 kWh
